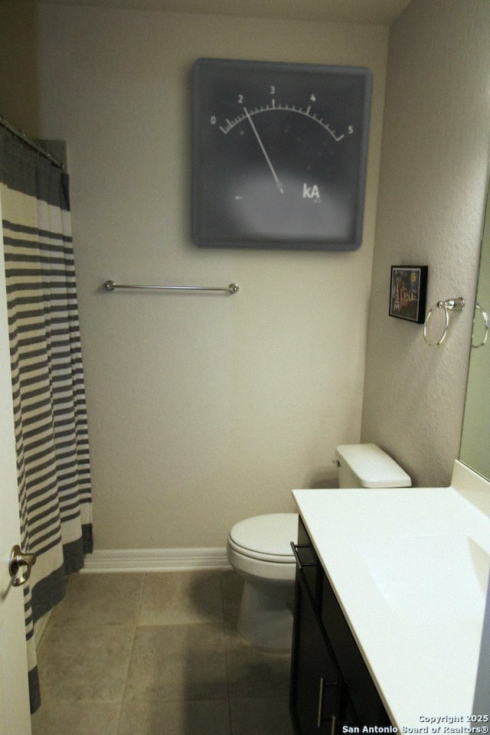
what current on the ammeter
2 kA
